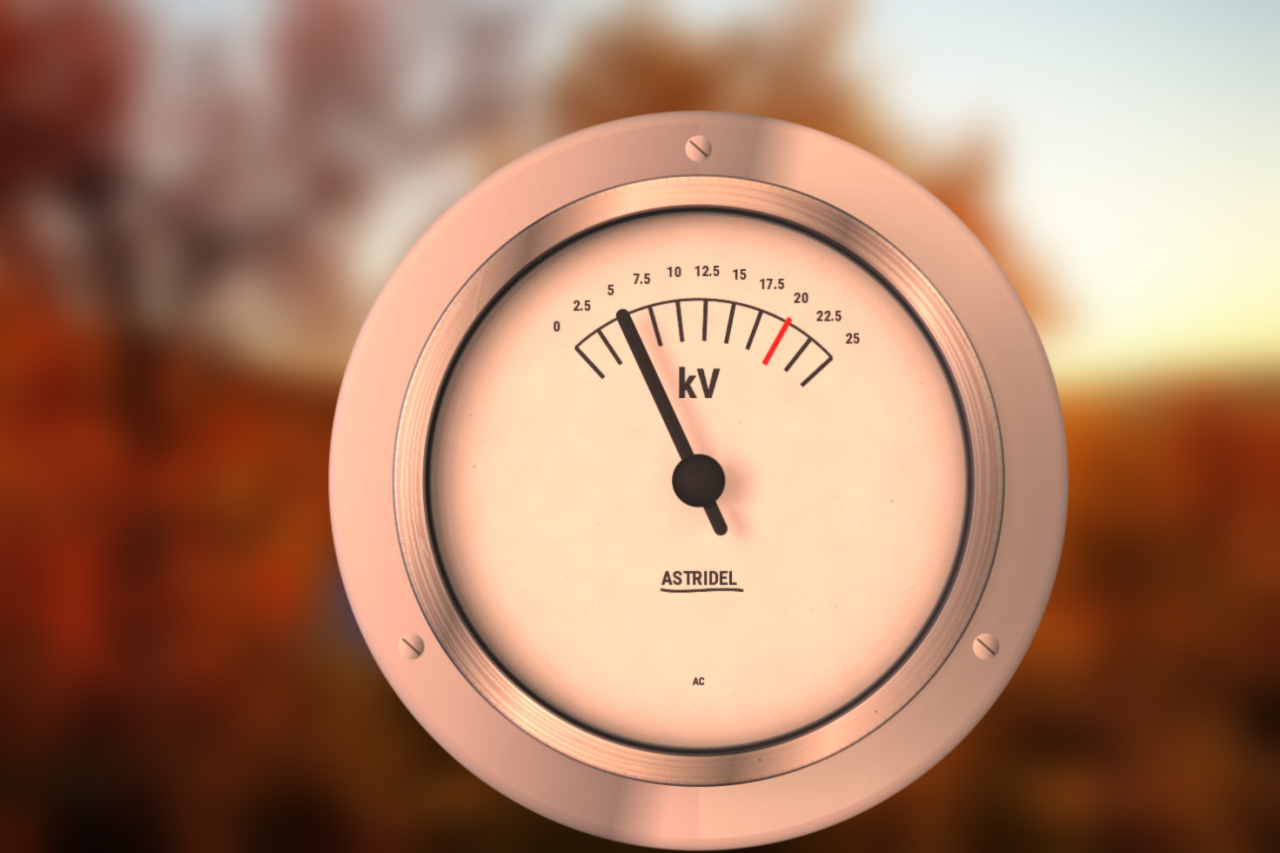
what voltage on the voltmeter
5 kV
